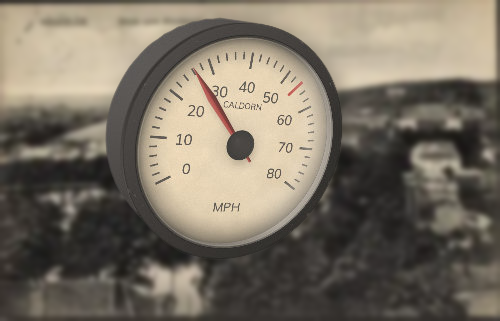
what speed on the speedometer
26 mph
